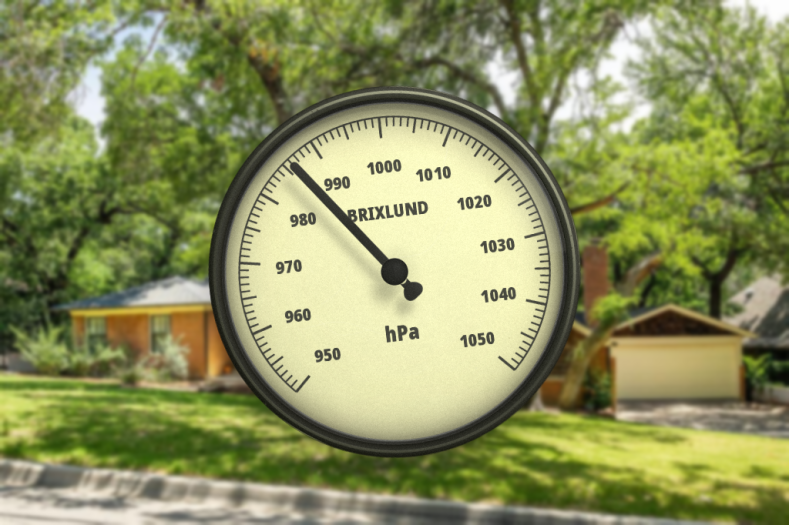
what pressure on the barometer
986 hPa
